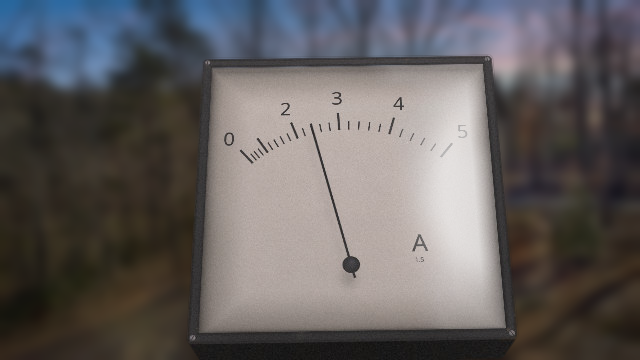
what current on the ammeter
2.4 A
